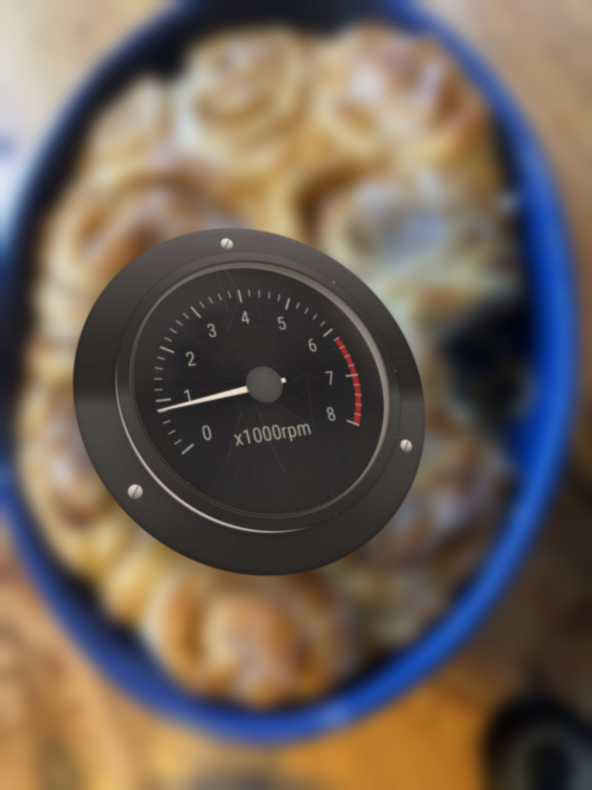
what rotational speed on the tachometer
800 rpm
